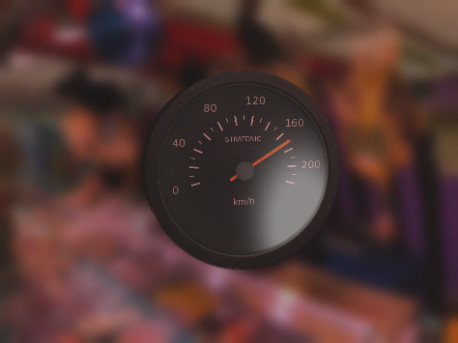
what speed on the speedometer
170 km/h
